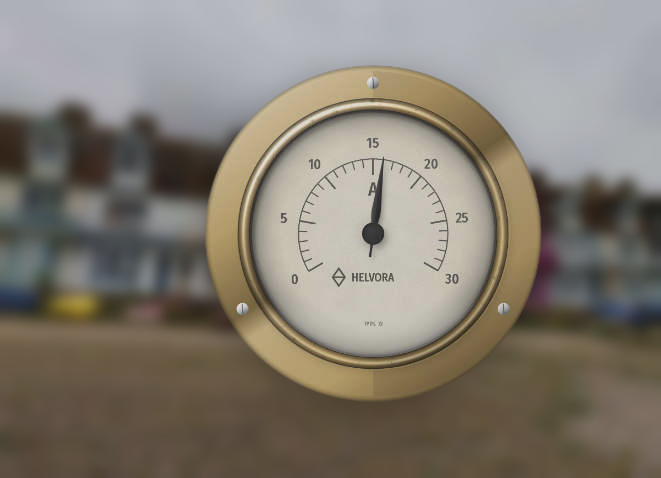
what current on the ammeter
16 A
